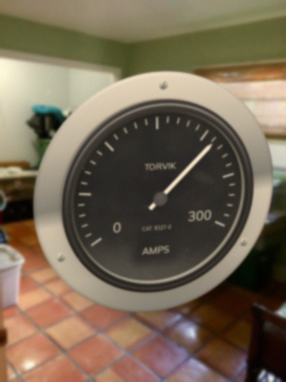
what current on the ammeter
210 A
